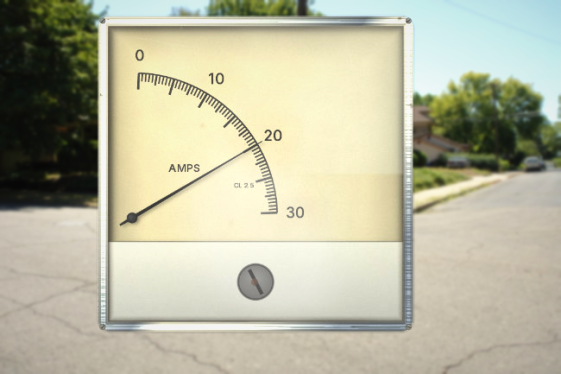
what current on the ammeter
20 A
